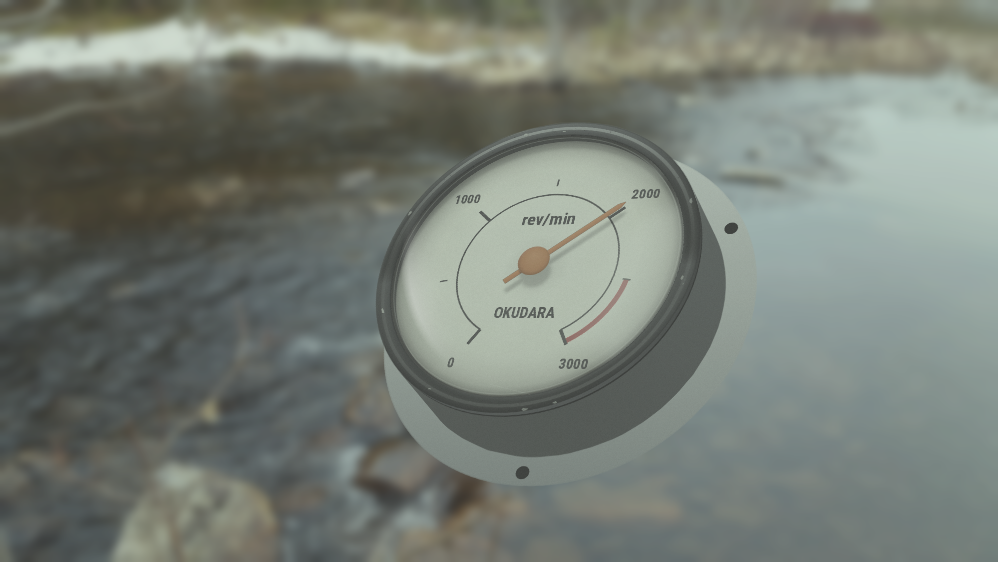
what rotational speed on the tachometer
2000 rpm
